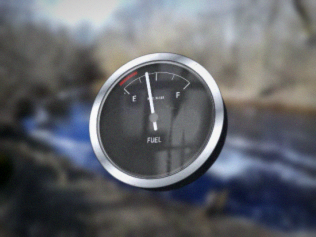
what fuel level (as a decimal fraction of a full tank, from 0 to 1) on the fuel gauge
0.375
